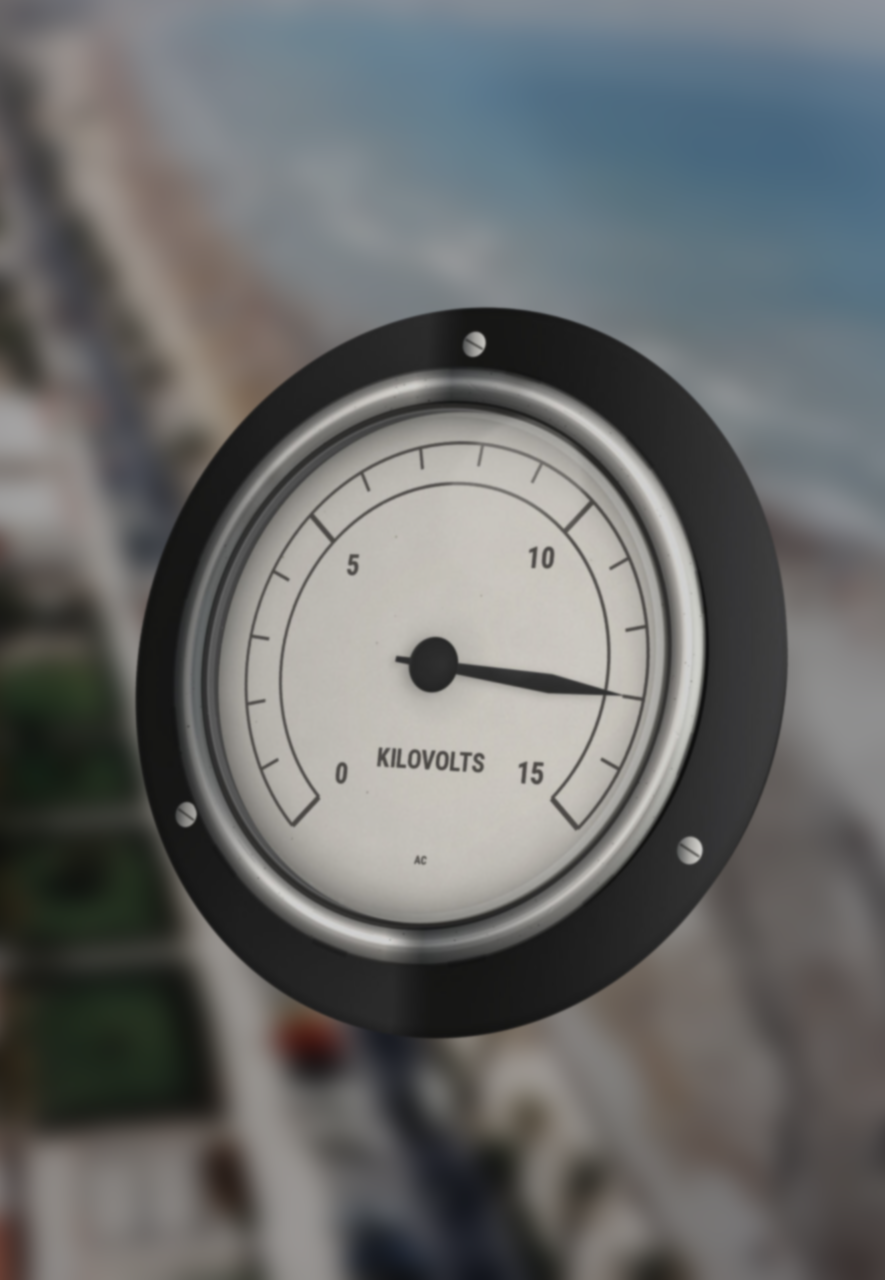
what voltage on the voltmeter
13 kV
